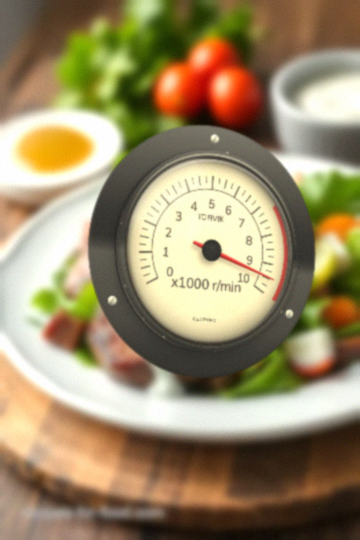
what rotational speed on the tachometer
9500 rpm
